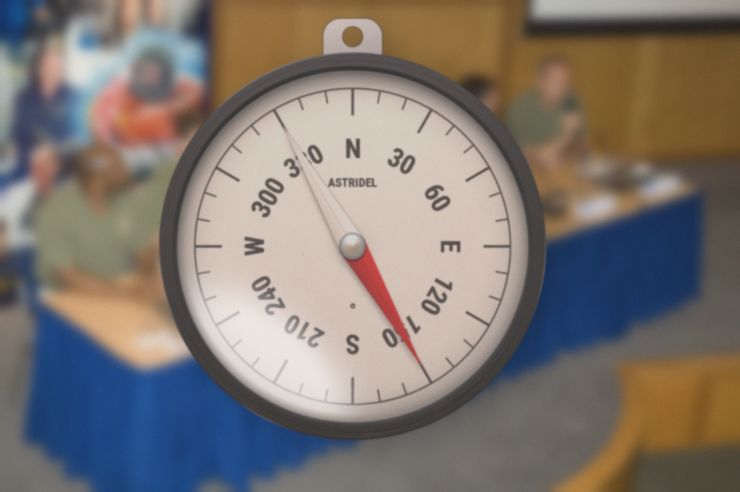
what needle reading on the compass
150 °
